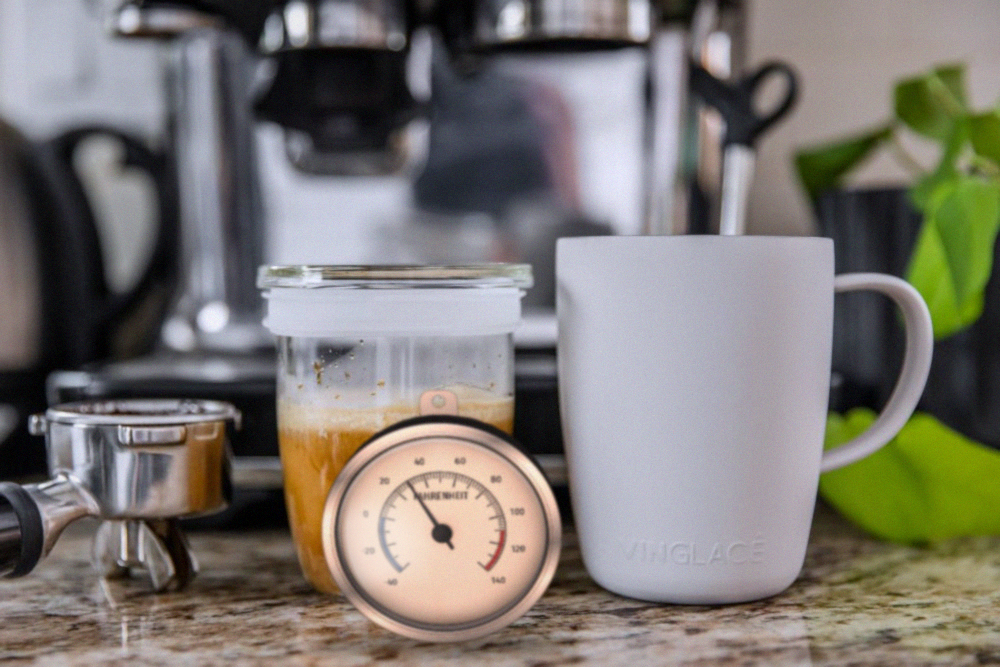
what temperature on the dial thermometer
30 °F
